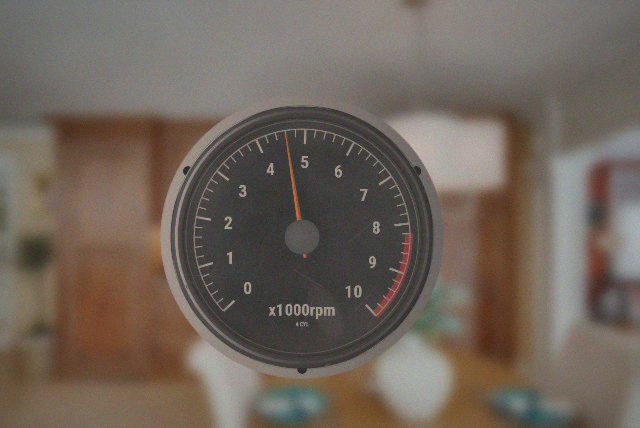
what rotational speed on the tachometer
4600 rpm
